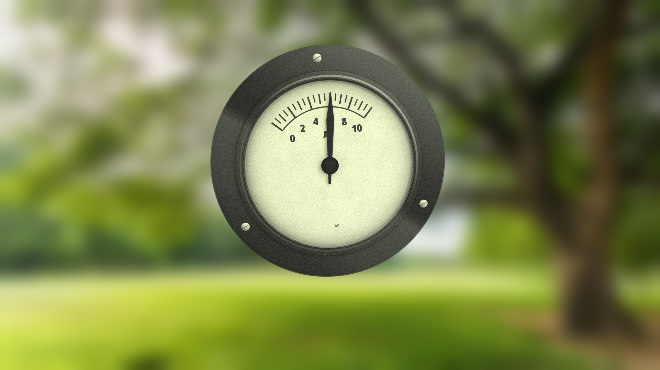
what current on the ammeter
6 A
